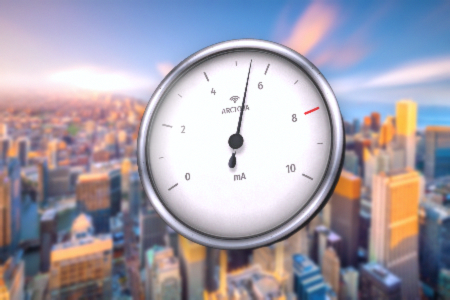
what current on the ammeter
5.5 mA
